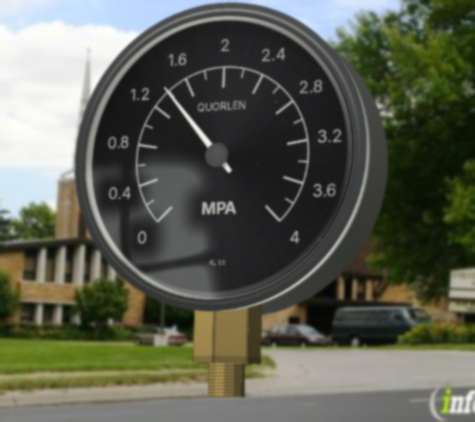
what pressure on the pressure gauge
1.4 MPa
